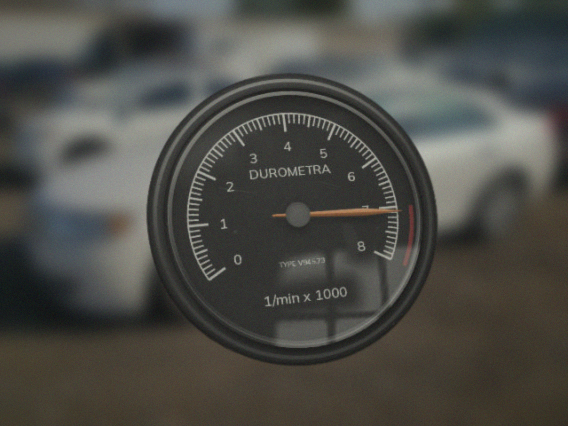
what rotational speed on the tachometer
7100 rpm
